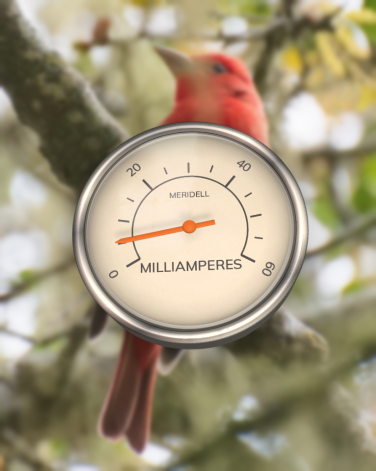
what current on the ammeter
5 mA
